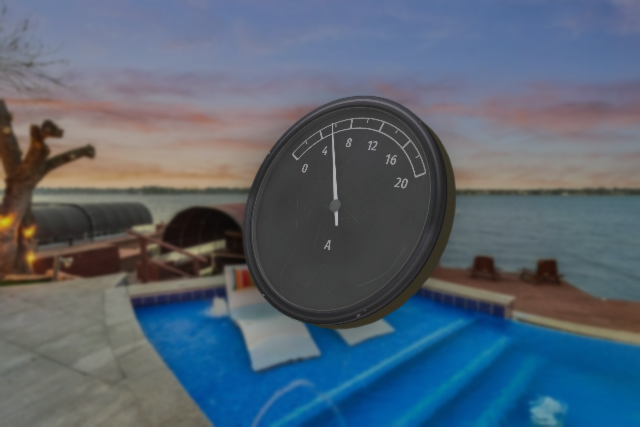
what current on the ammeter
6 A
